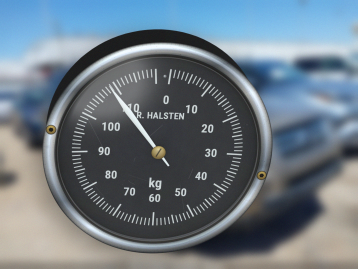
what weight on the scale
109 kg
